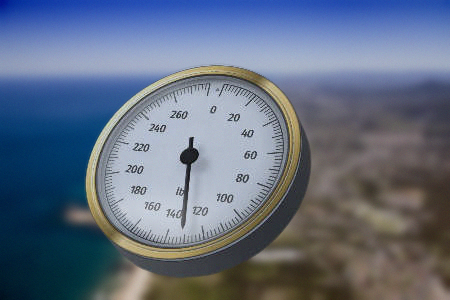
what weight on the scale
130 lb
